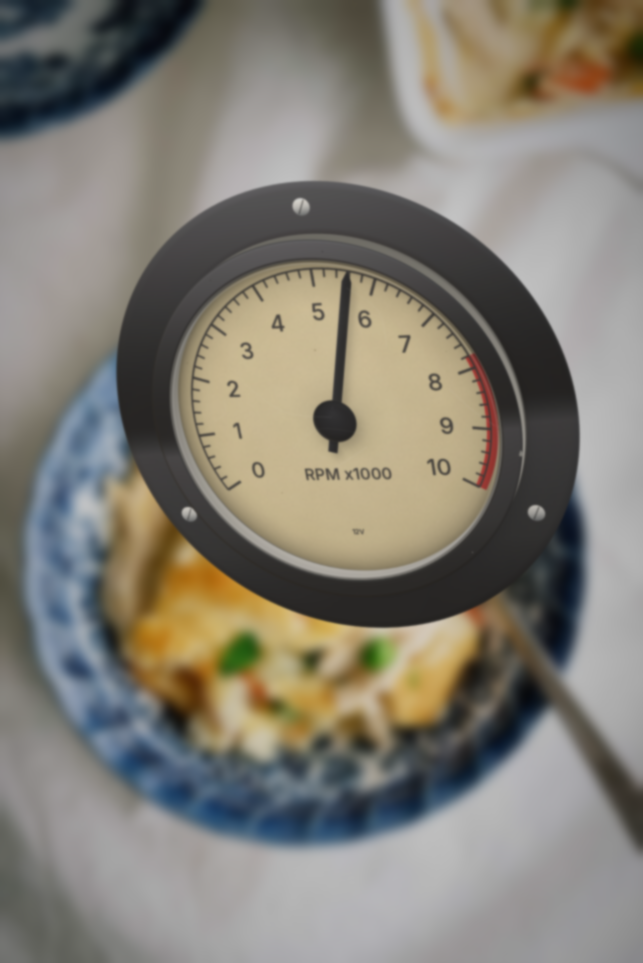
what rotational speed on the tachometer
5600 rpm
